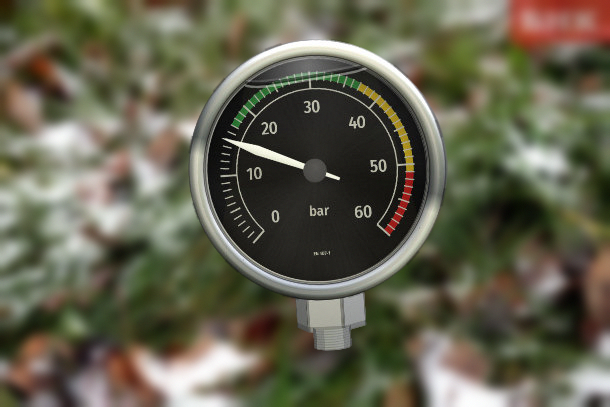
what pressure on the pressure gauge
15 bar
